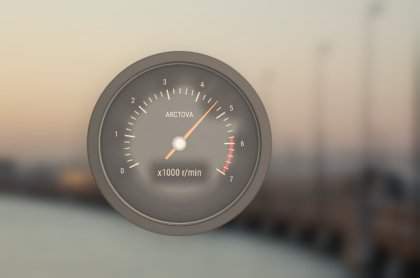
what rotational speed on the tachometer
4600 rpm
